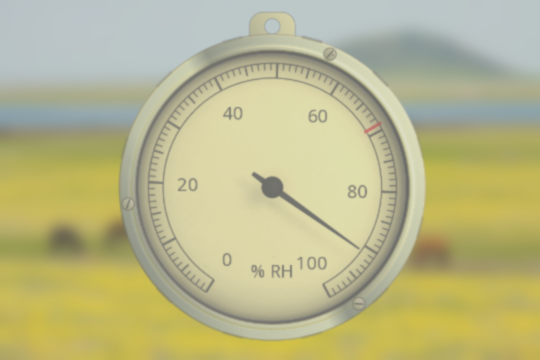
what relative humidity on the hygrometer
91 %
